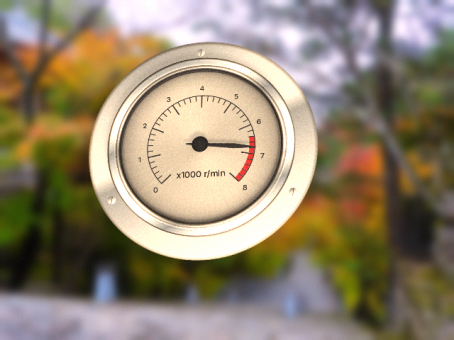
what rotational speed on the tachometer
6800 rpm
